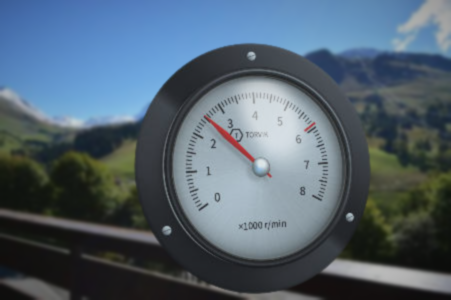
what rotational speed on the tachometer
2500 rpm
